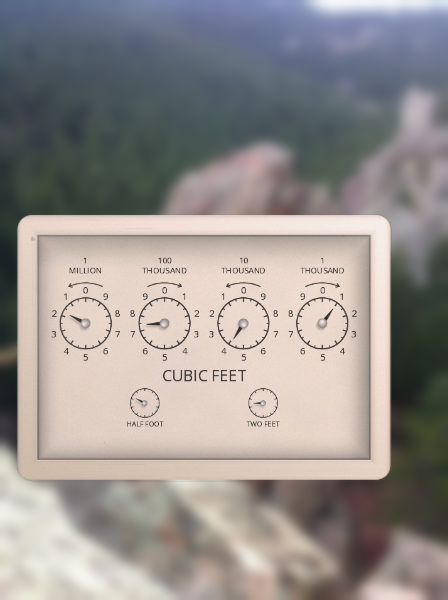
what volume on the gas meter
174100 ft³
